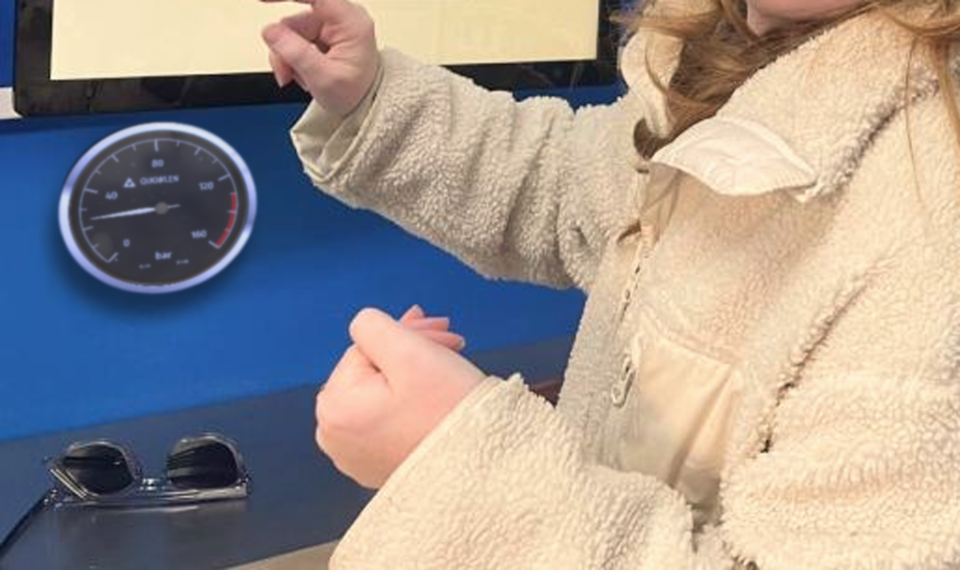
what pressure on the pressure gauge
25 bar
